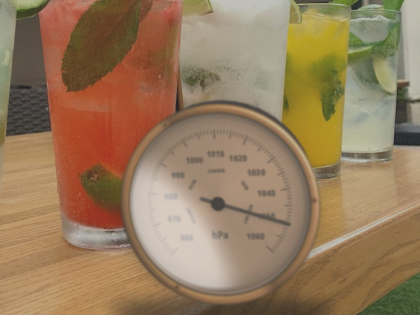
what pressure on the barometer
1050 hPa
